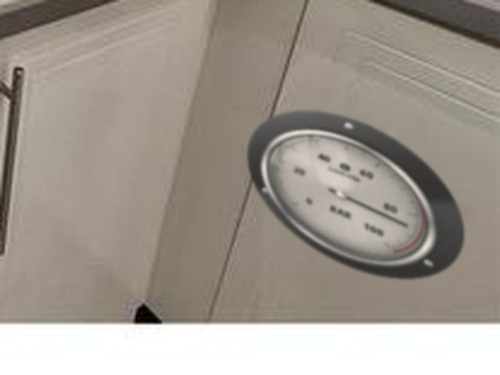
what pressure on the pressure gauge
85 bar
